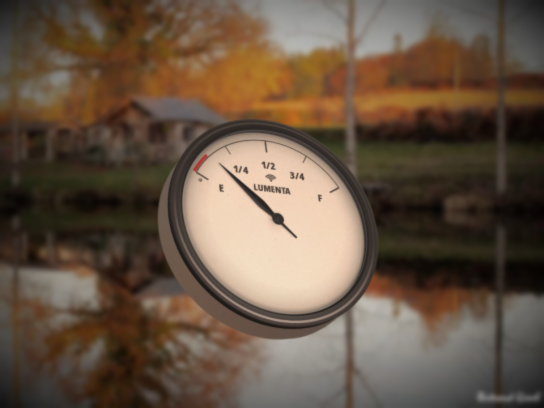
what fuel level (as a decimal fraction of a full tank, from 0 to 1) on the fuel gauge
0.125
